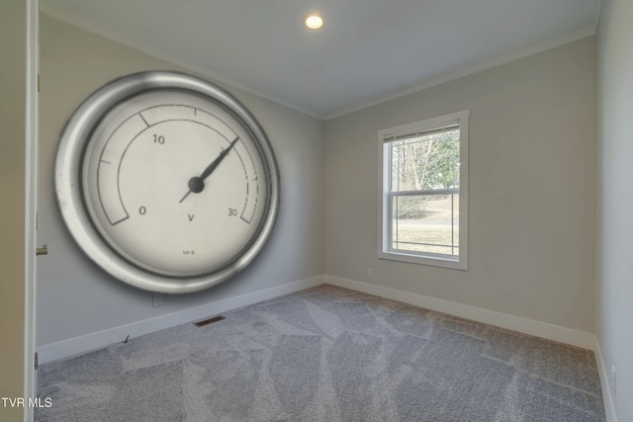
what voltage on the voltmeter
20 V
